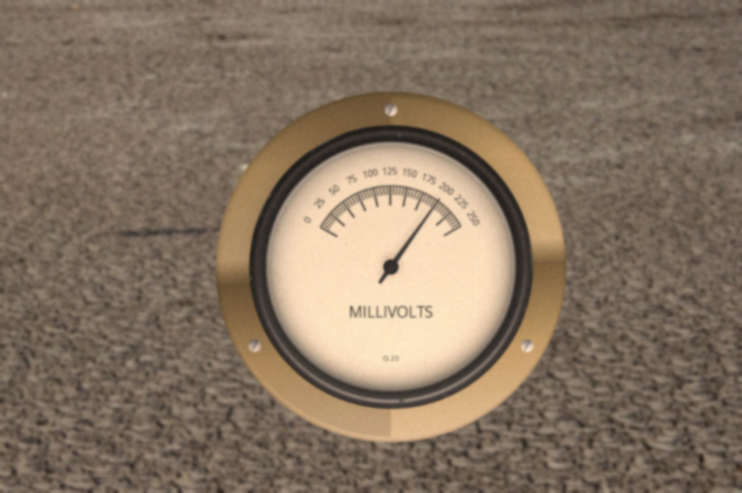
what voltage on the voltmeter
200 mV
